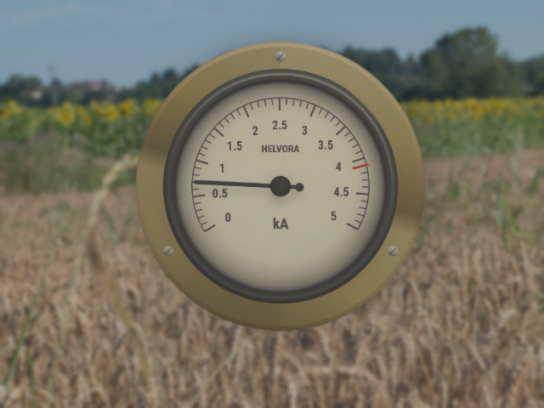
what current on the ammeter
0.7 kA
